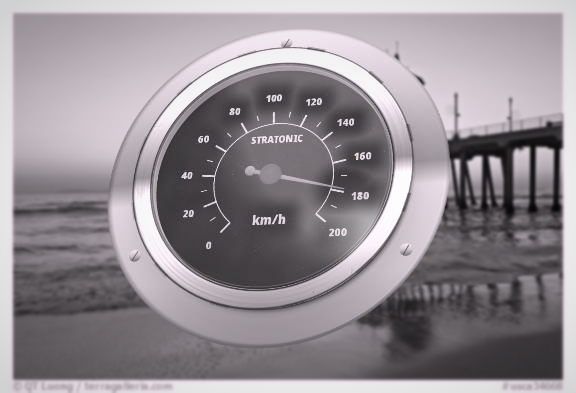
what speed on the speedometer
180 km/h
